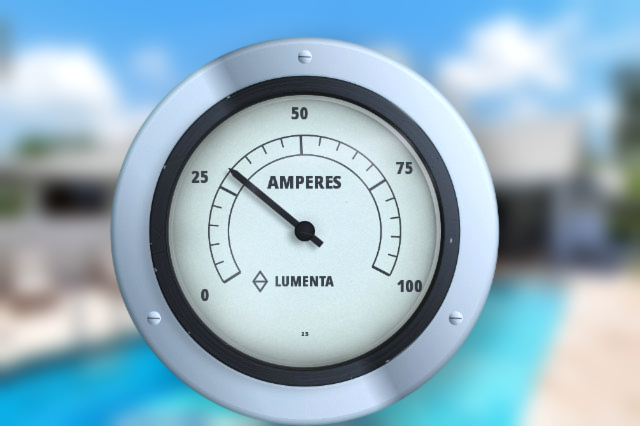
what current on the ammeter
30 A
